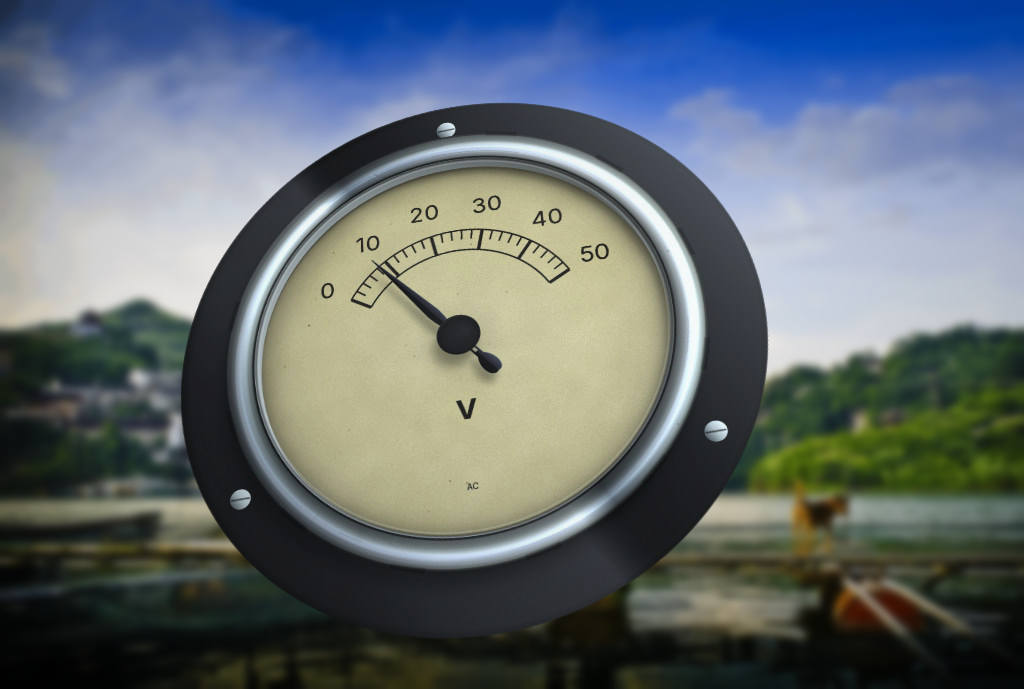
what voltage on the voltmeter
8 V
